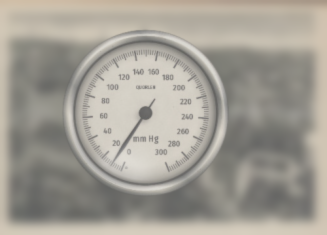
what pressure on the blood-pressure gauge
10 mmHg
